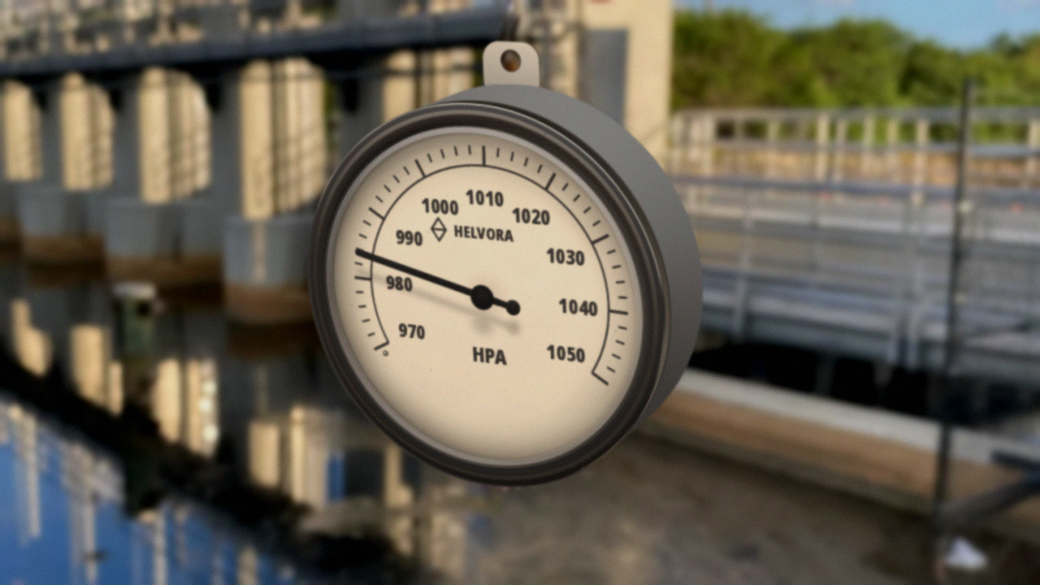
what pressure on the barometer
984 hPa
